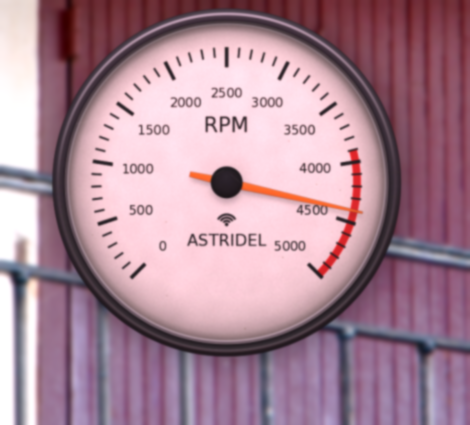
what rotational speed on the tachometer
4400 rpm
